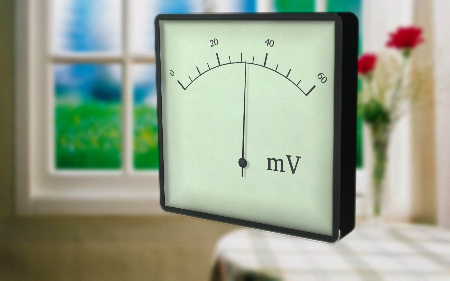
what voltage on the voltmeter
32.5 mV
